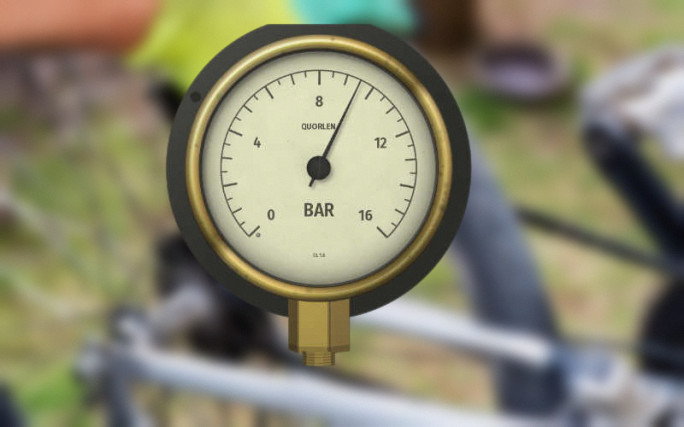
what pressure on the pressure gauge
9.5 bar
